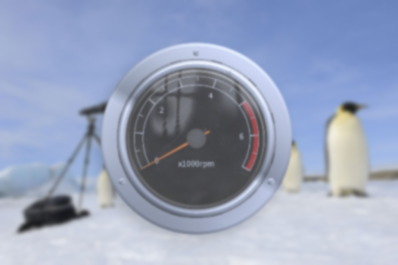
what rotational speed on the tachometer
0 rpm
